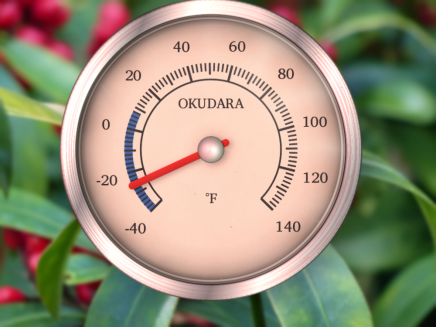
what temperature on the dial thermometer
-26 °F
